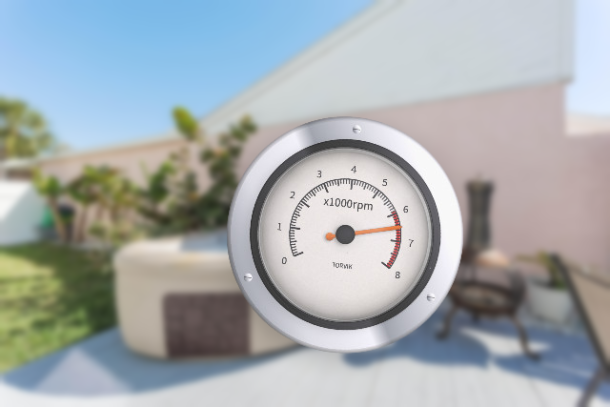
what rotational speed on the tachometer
6500 rpm
